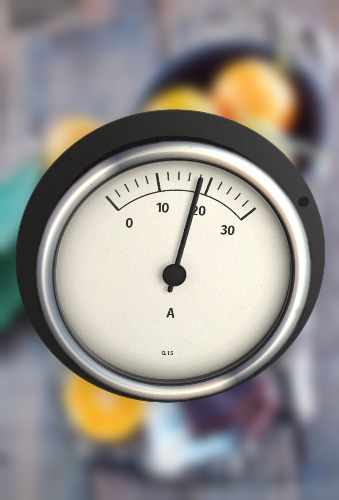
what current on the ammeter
18 A
